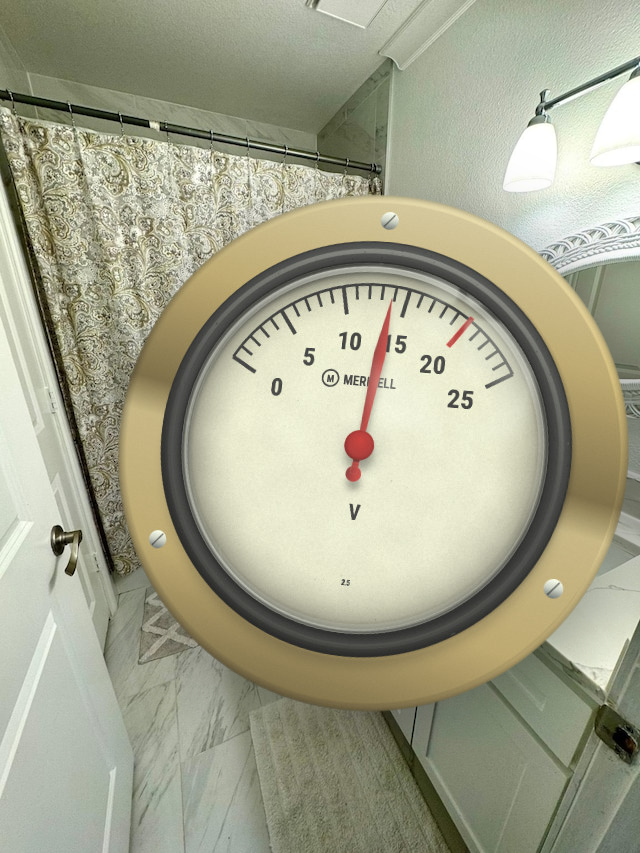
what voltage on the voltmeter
14 V
